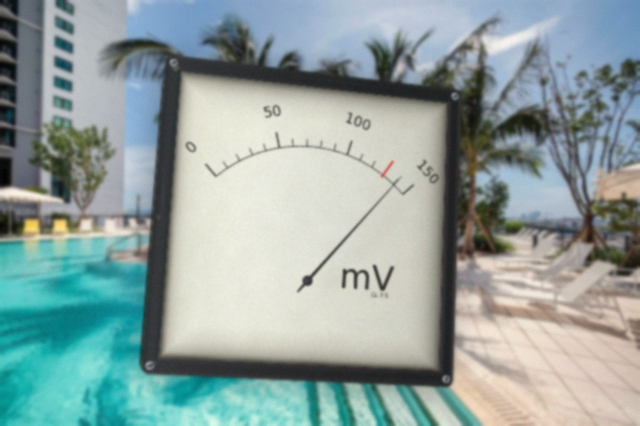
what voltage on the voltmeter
140 mV
